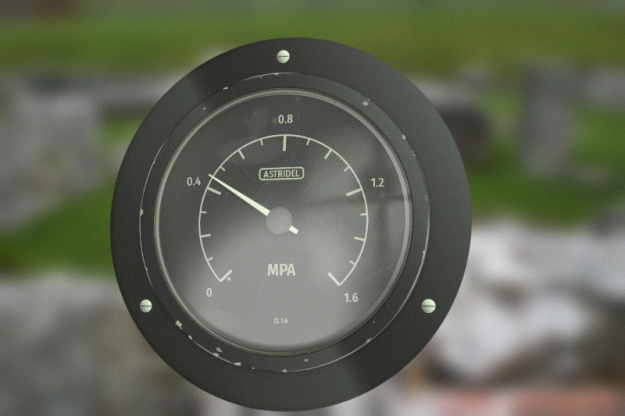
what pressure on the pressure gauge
0.45 MPa
